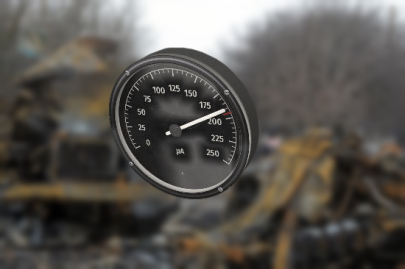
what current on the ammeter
190 µA
